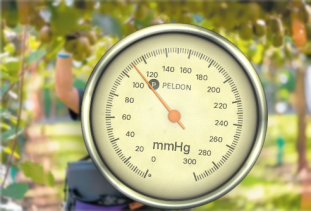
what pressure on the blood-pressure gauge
110 mmHg
